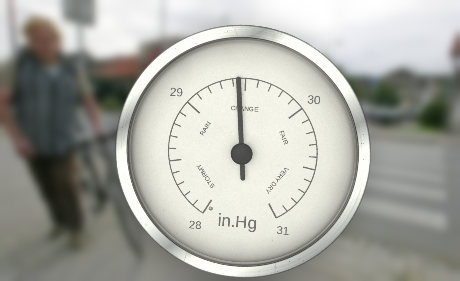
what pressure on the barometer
29.45 inHg
